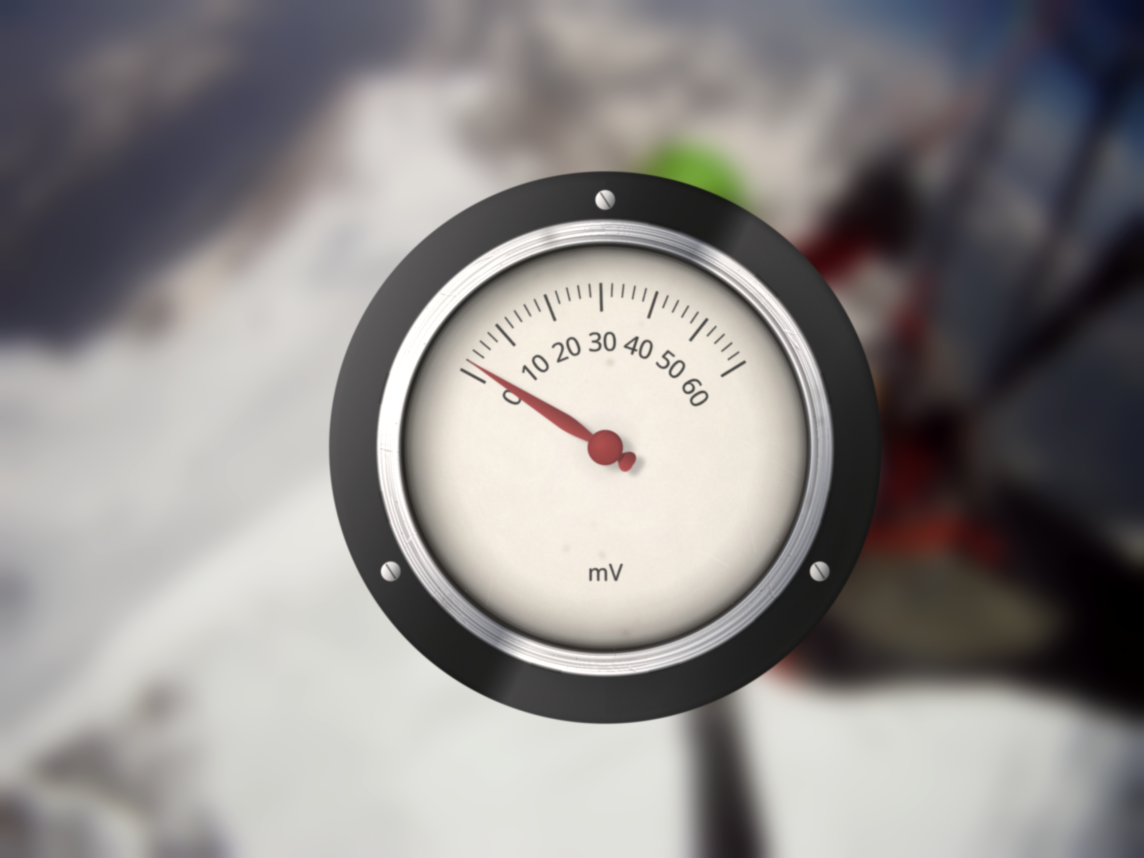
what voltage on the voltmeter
2 mV
